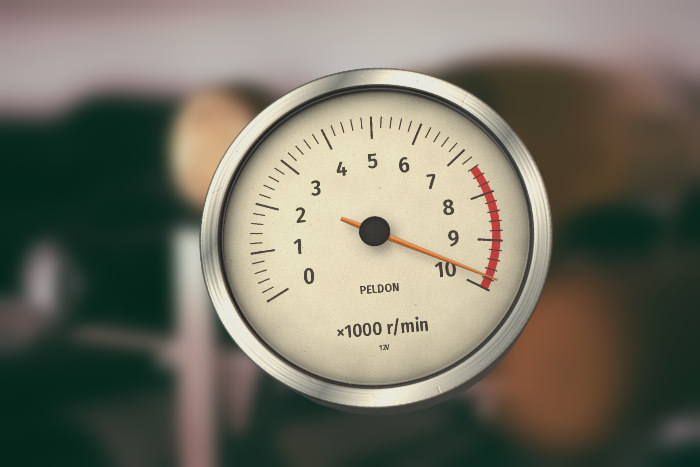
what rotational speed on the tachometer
9800 rpm
